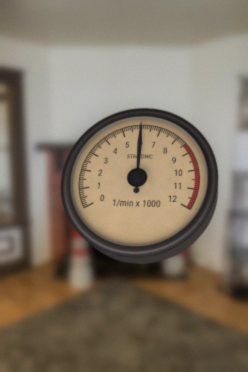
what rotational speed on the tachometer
6000 rpm
